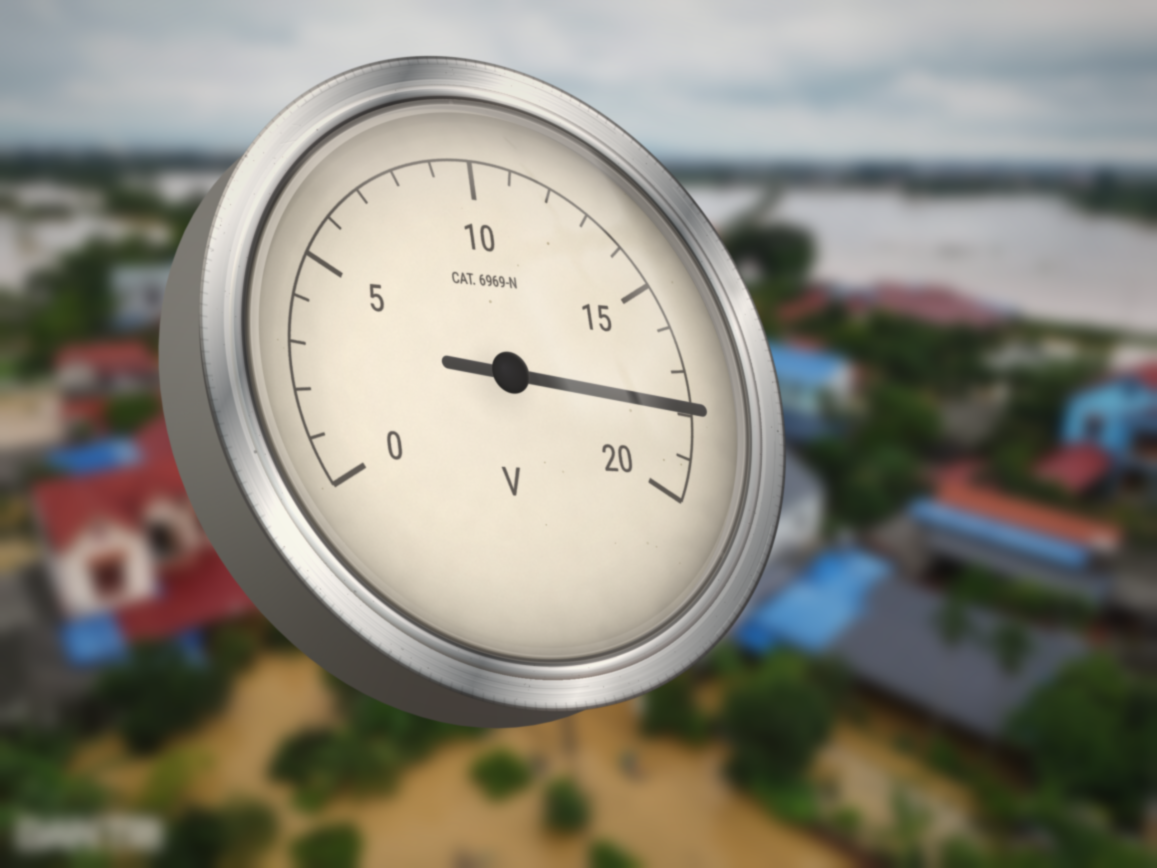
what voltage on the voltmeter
18 V
